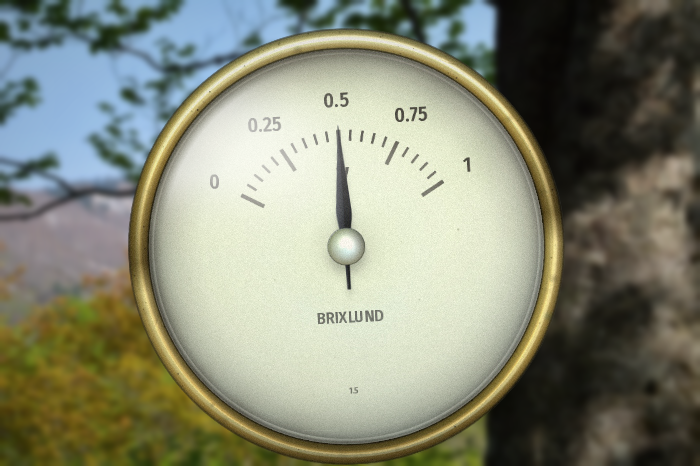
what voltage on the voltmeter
0.5 V
